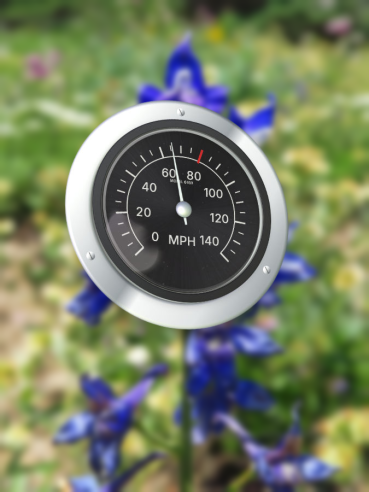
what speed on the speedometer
65 mph
